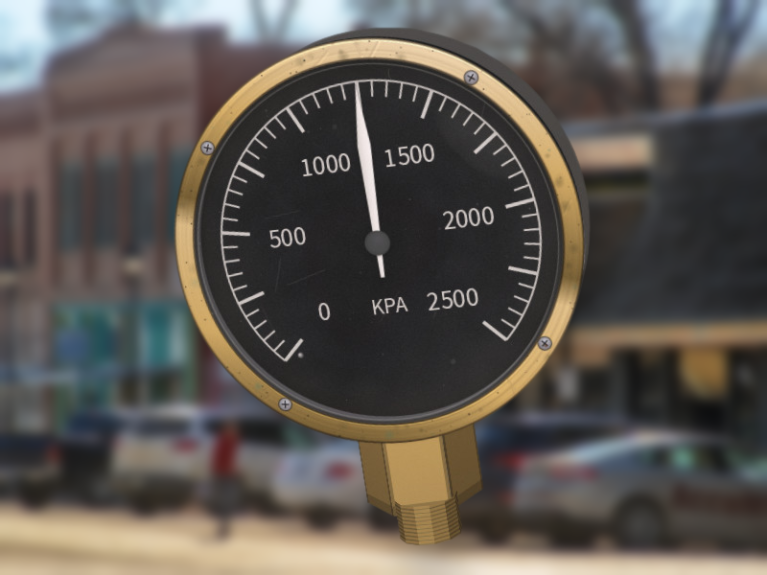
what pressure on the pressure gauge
1250 kPa
